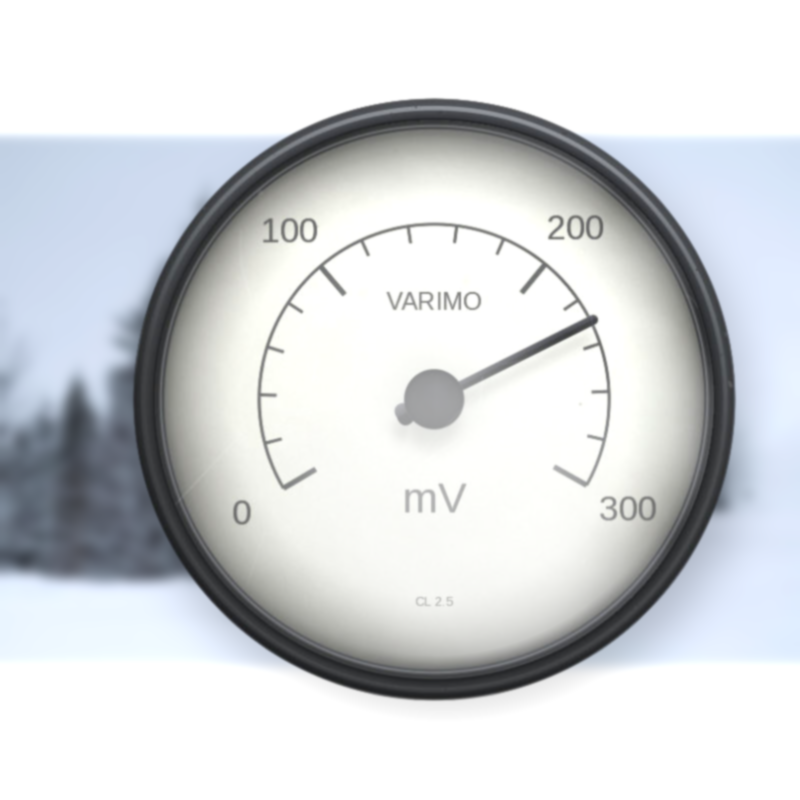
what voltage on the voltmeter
230 mV
